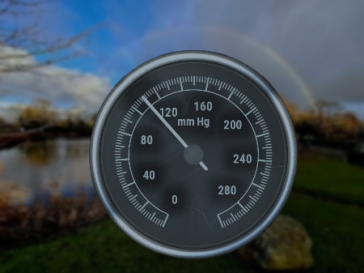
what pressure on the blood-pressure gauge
110 mmHg
